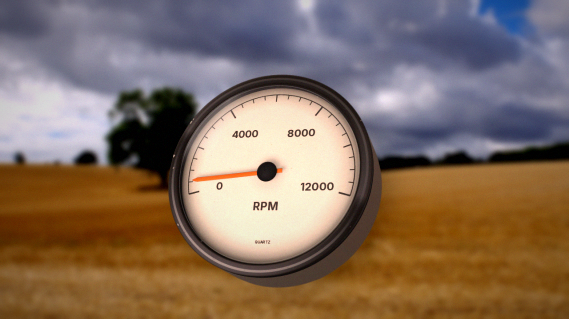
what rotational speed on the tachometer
500 rpm
